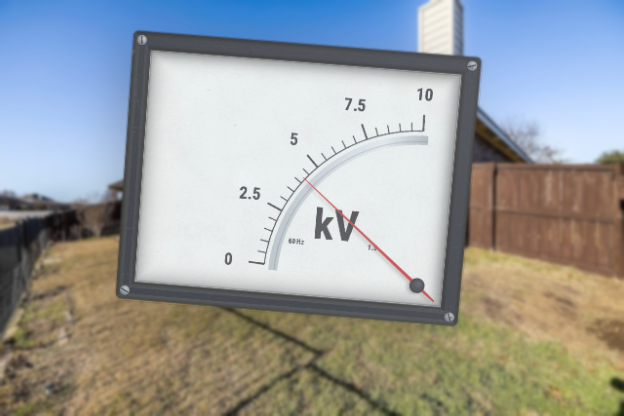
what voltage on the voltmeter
4.25 kV
